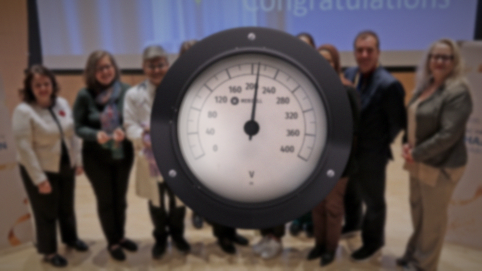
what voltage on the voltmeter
210 V
